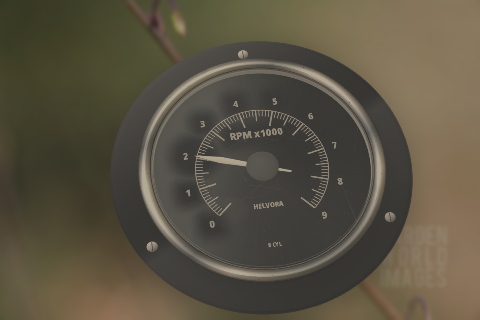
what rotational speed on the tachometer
2000 rpm
